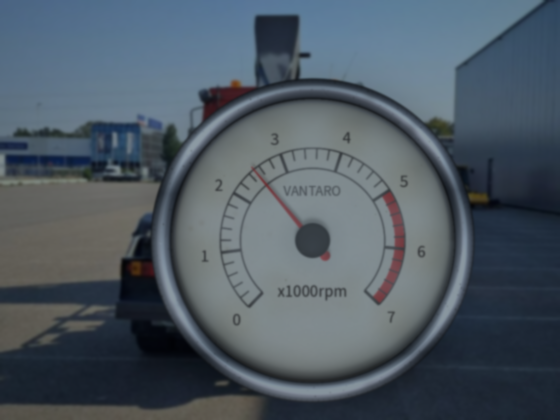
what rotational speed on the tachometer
2500 rpm
